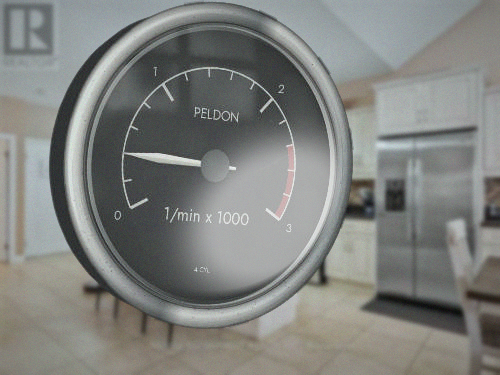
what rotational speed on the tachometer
400 rpm
